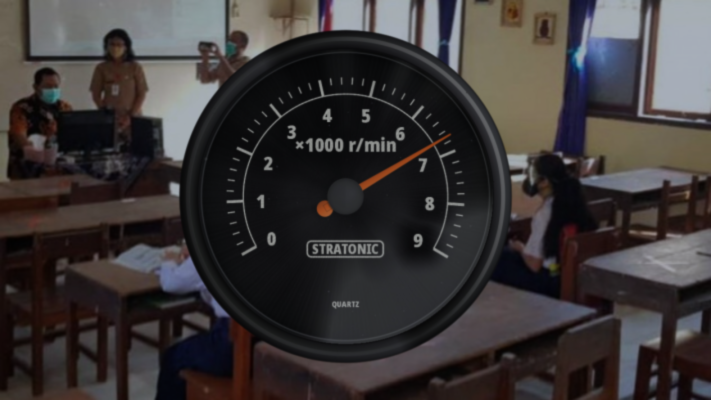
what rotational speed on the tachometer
6700 rpm
